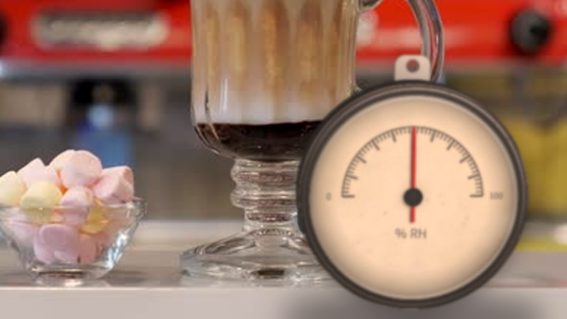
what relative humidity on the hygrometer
50 %
